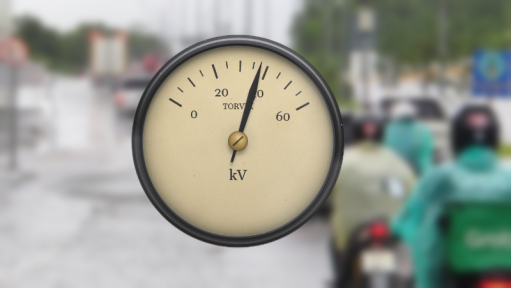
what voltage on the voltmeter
37.5 kV
